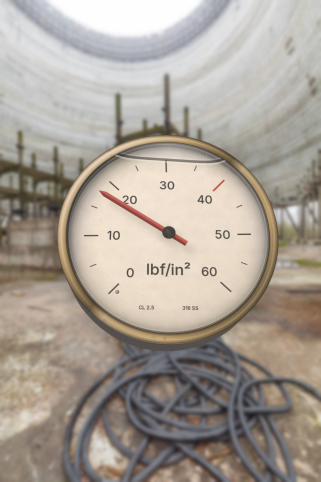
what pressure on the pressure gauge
17.5 psi
